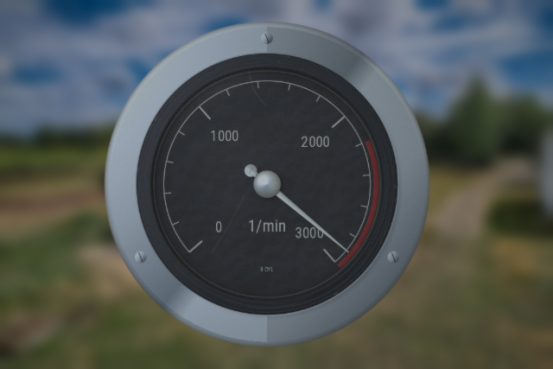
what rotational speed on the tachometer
2900 rpm
